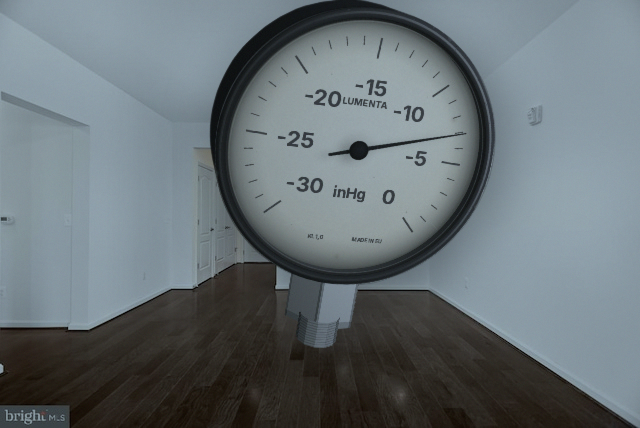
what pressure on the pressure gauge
-7 inHg
